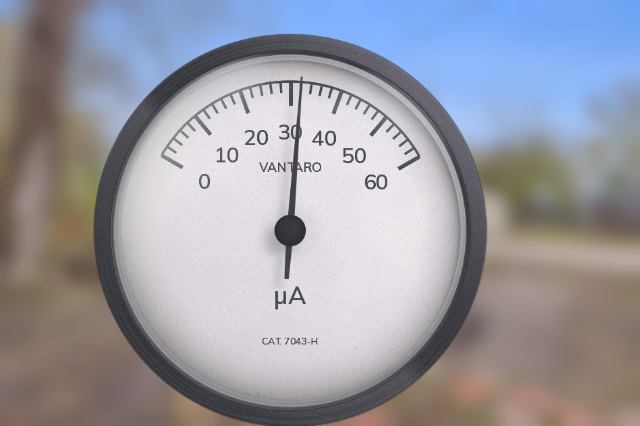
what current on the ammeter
32 µA
